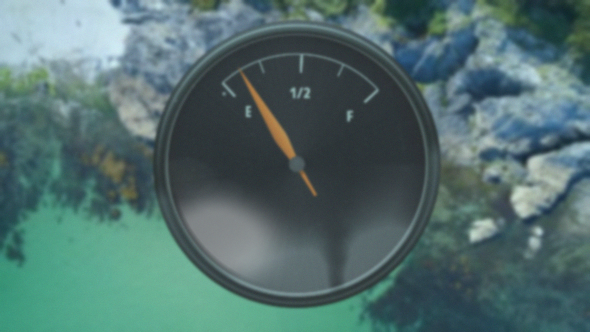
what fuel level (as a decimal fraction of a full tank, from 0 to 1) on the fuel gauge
0.125
